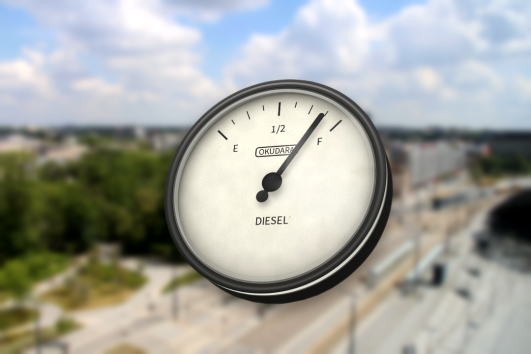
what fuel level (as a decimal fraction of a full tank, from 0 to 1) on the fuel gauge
0.875
